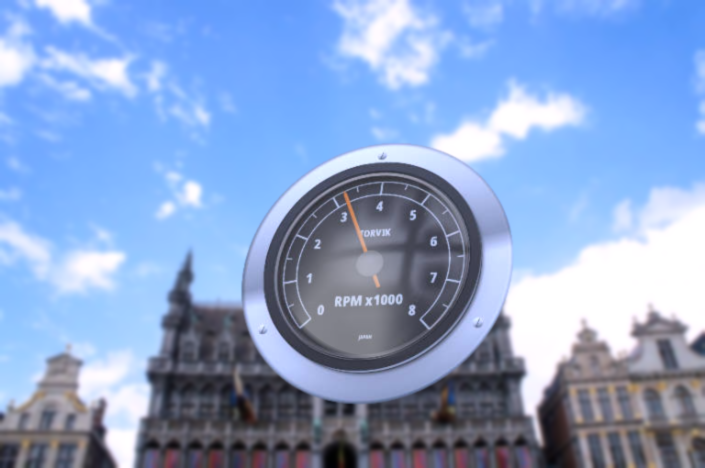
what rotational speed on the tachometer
3250 rpm
